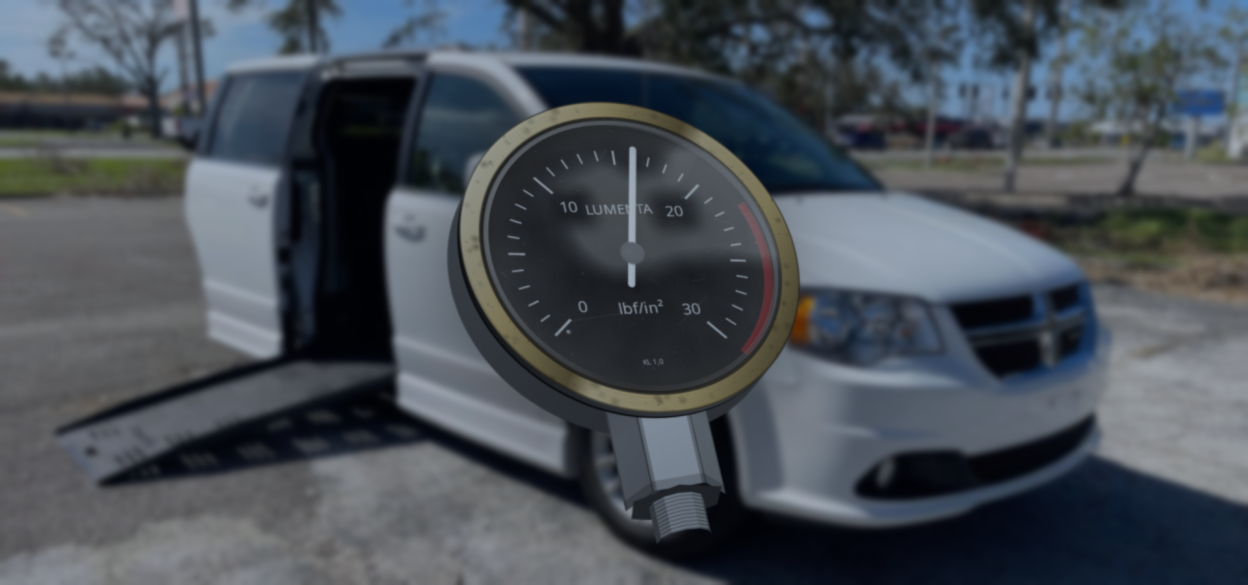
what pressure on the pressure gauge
16 psi
